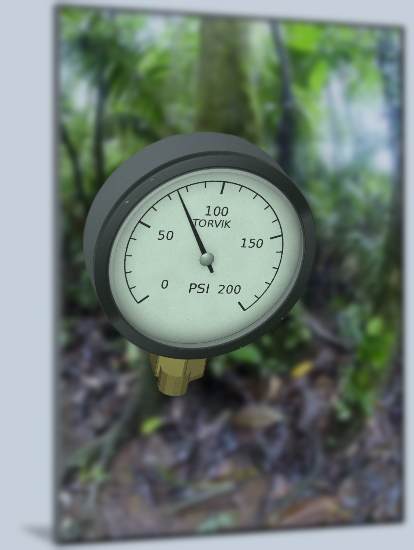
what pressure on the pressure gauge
75 psi
